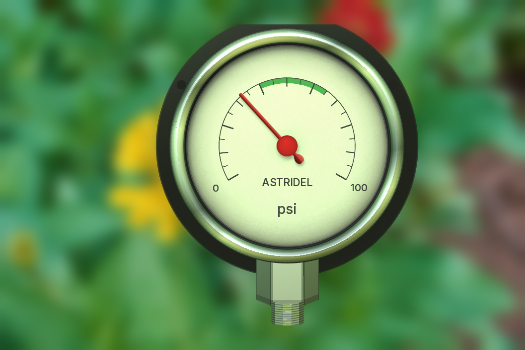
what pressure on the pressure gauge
32.5 psi
